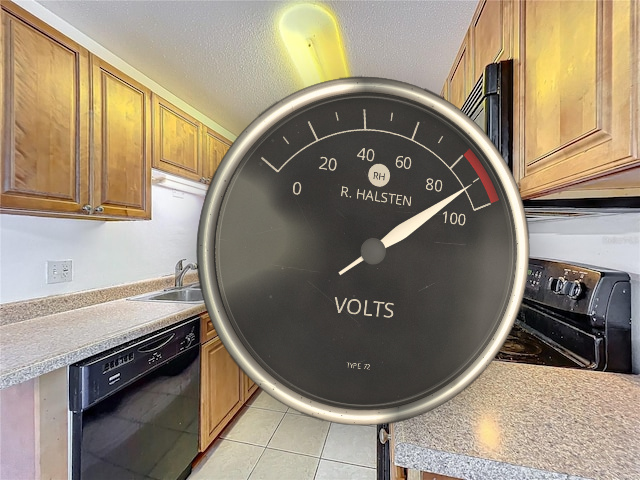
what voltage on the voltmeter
90 V
